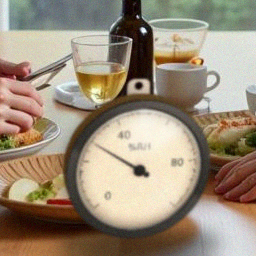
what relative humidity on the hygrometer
28 %
